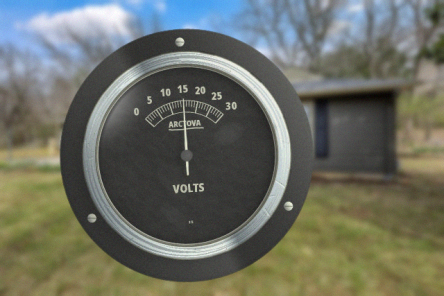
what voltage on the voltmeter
15 V
